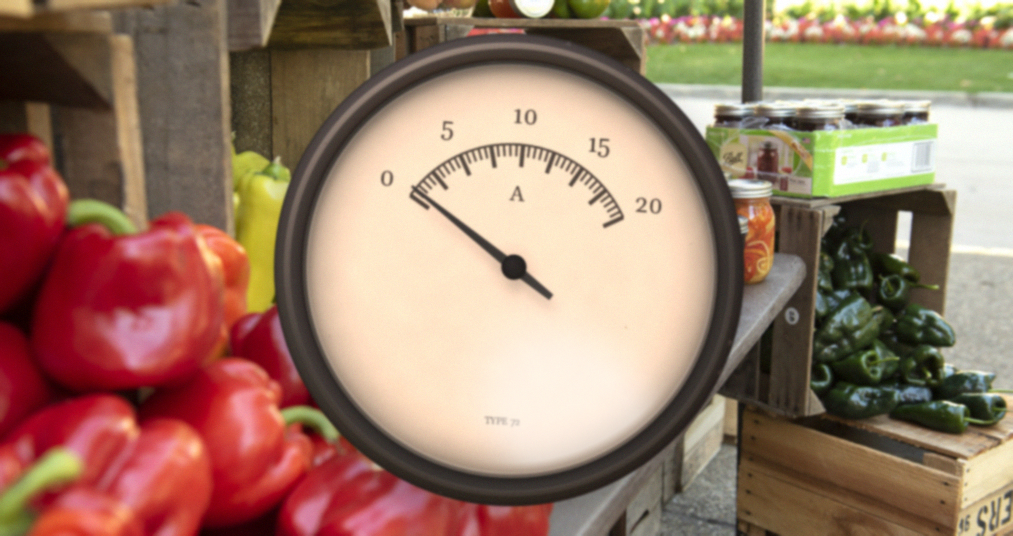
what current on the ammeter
0.5 A
